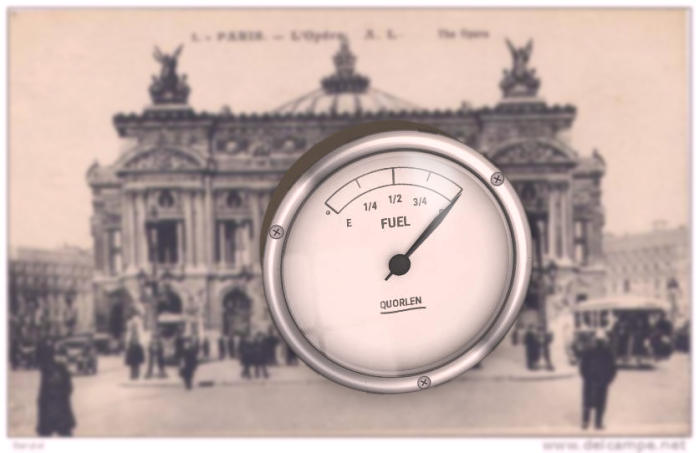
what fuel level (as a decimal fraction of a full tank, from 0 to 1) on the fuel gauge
1
